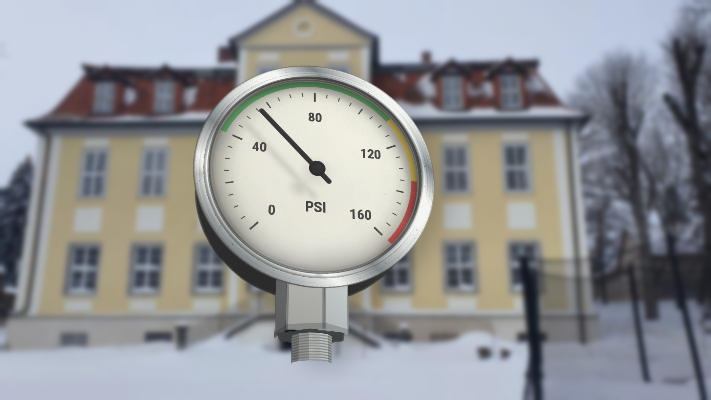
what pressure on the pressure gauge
55 psi
